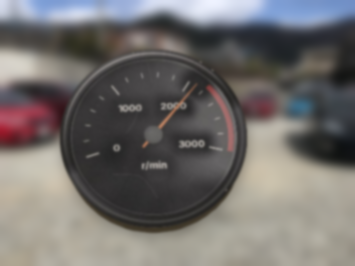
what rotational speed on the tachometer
2100 rpm
